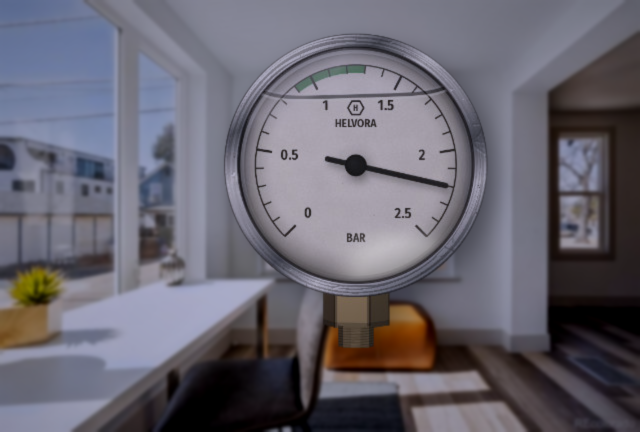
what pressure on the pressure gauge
2.2 bar
